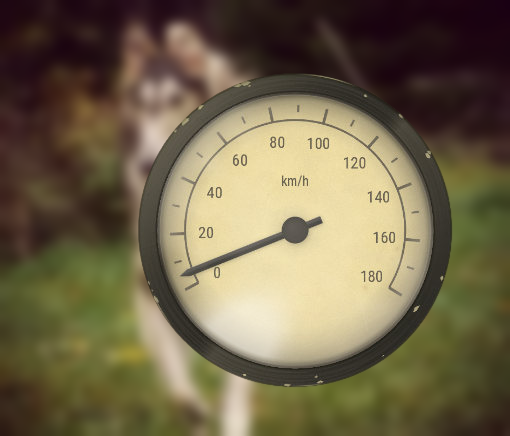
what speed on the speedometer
5 km/h
